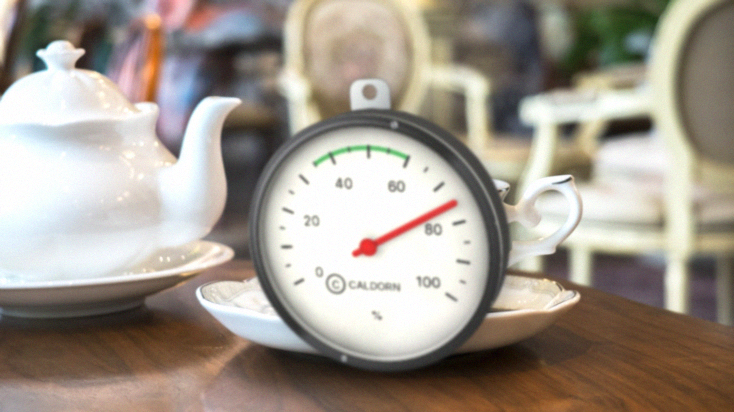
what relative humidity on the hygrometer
75 %
